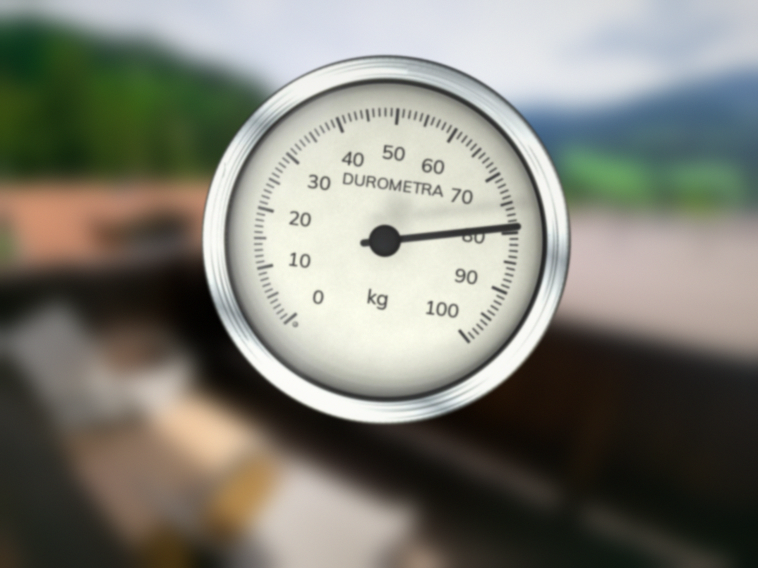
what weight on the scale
79 kg
